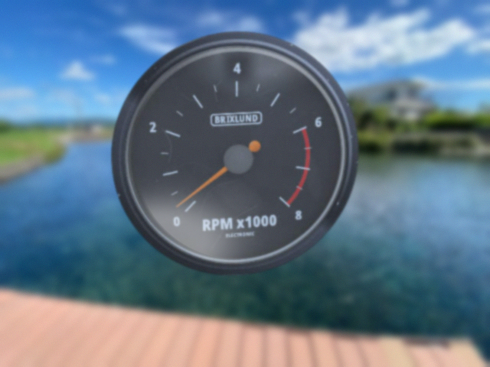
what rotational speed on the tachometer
250 rpm
